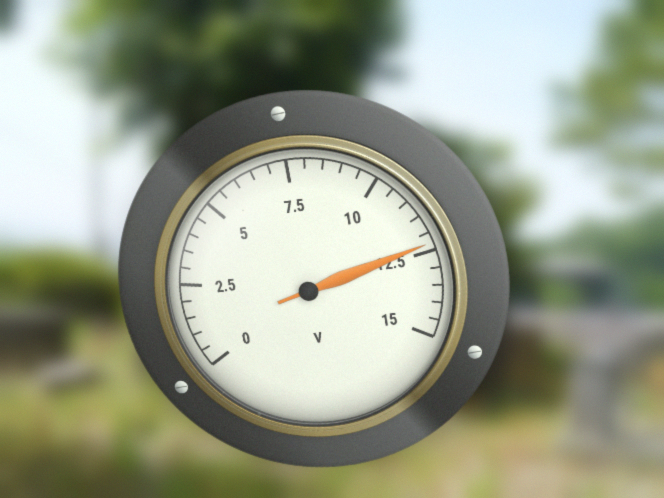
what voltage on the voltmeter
12.25 V
